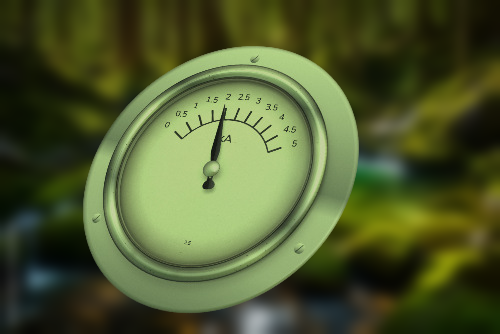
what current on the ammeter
2 kA
